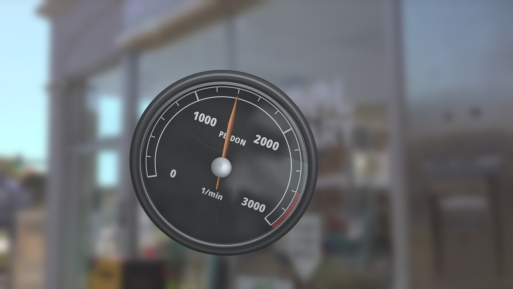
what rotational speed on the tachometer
1400 rpm
